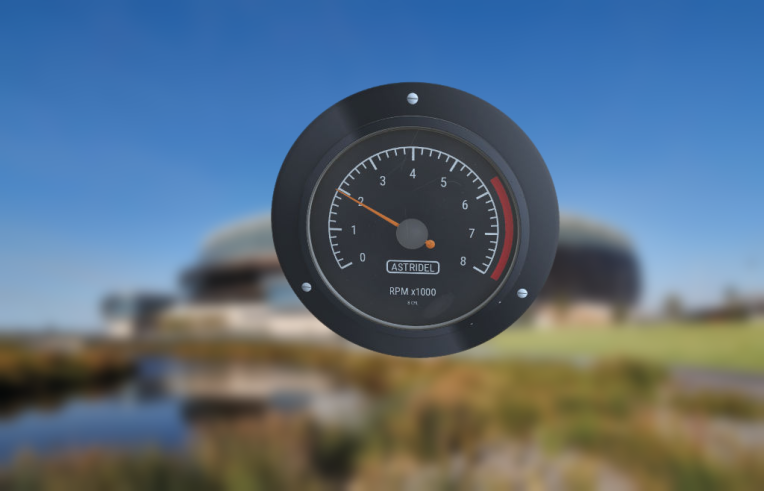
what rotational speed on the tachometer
2000 rpm
